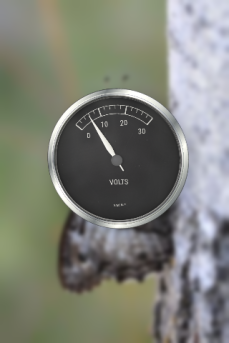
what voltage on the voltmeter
6 V
